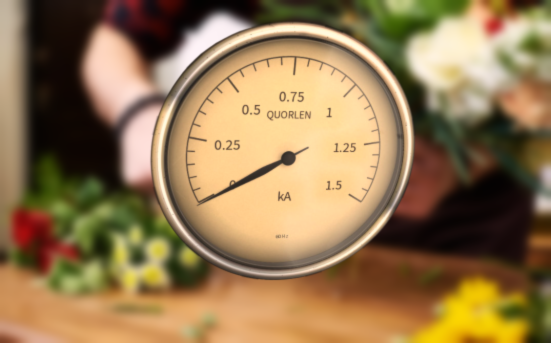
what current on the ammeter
0 kA
